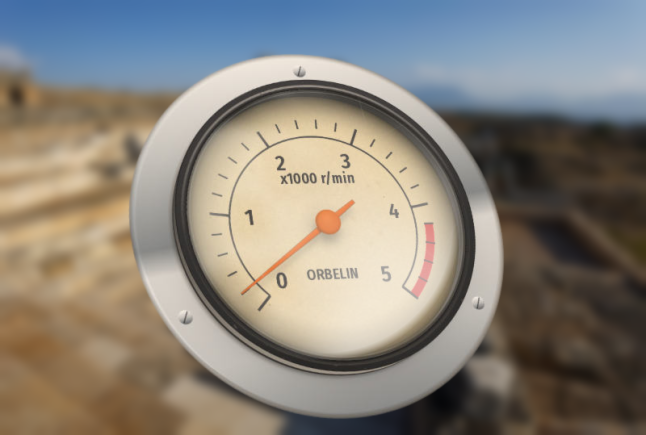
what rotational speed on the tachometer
200 rpm
